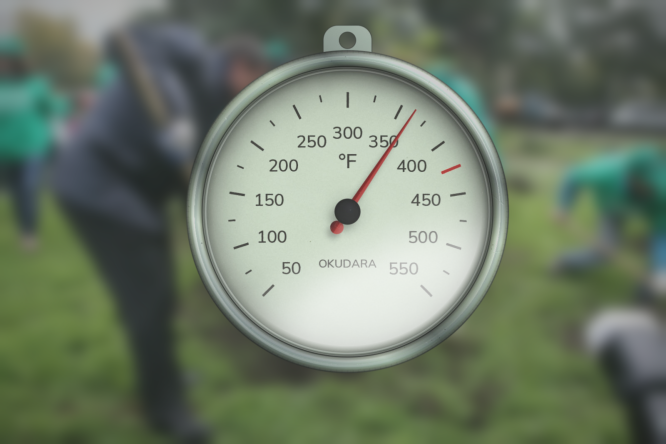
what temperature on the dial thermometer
362.5 °F
